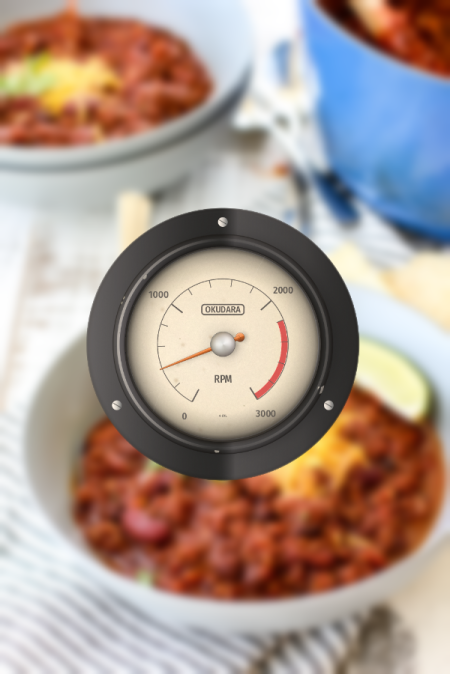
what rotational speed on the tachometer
400 rpm
